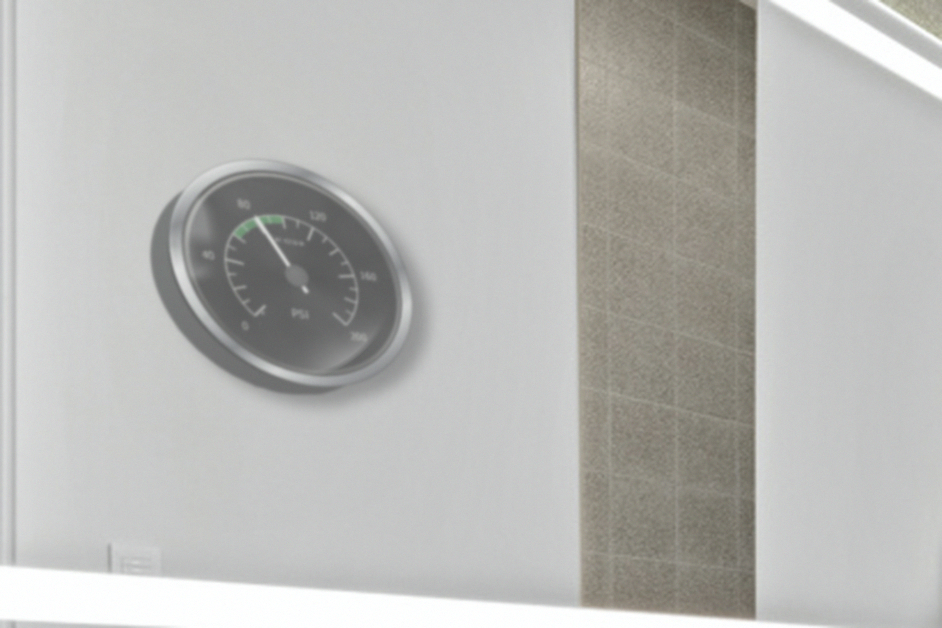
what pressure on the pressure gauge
80 psi
